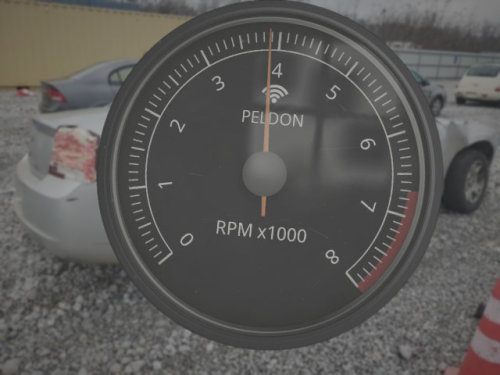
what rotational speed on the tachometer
3900 rpm
